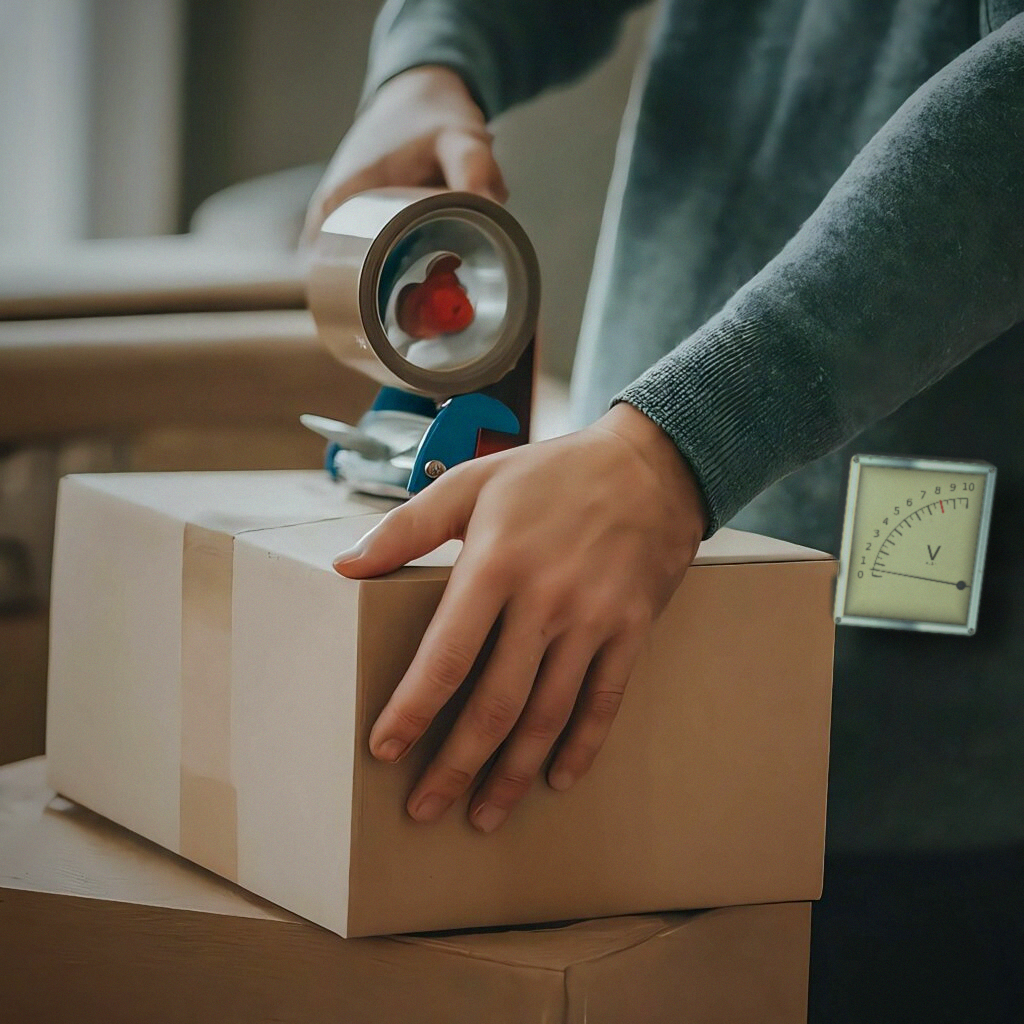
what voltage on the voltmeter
0.5 V
